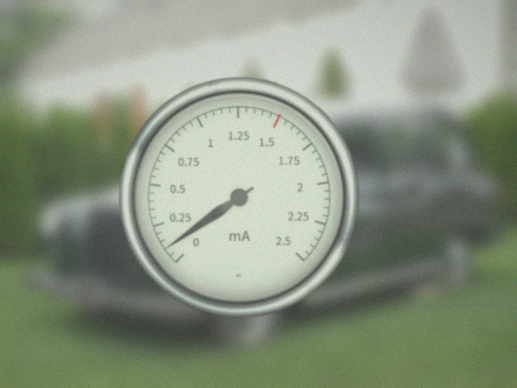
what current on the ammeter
0.1 mA
